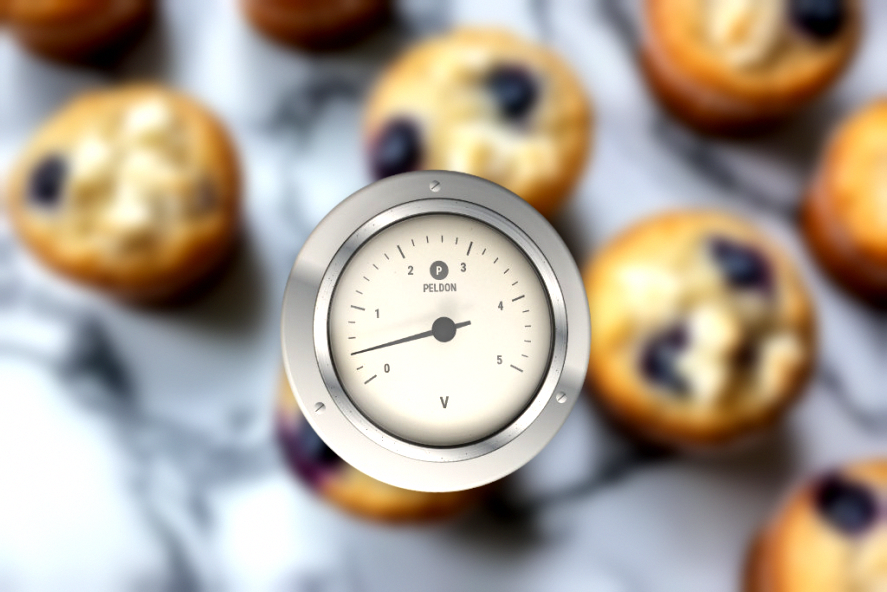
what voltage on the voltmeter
0.4 V
